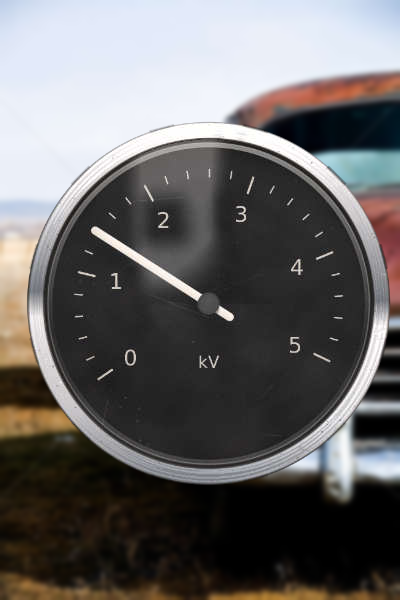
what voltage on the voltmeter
1.4 kV
